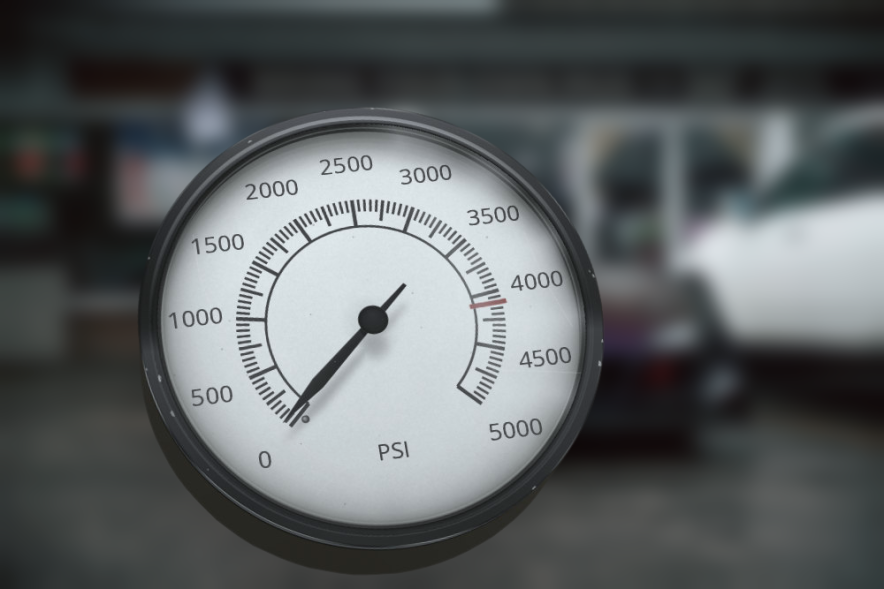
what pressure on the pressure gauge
50 psi
